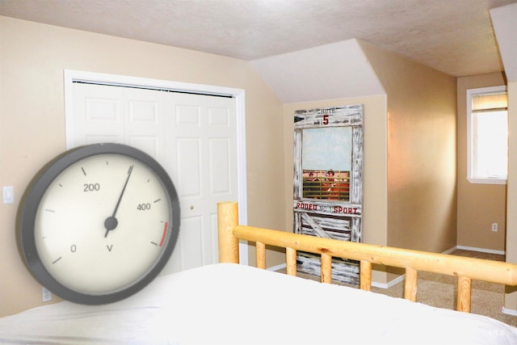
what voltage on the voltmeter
300 V
